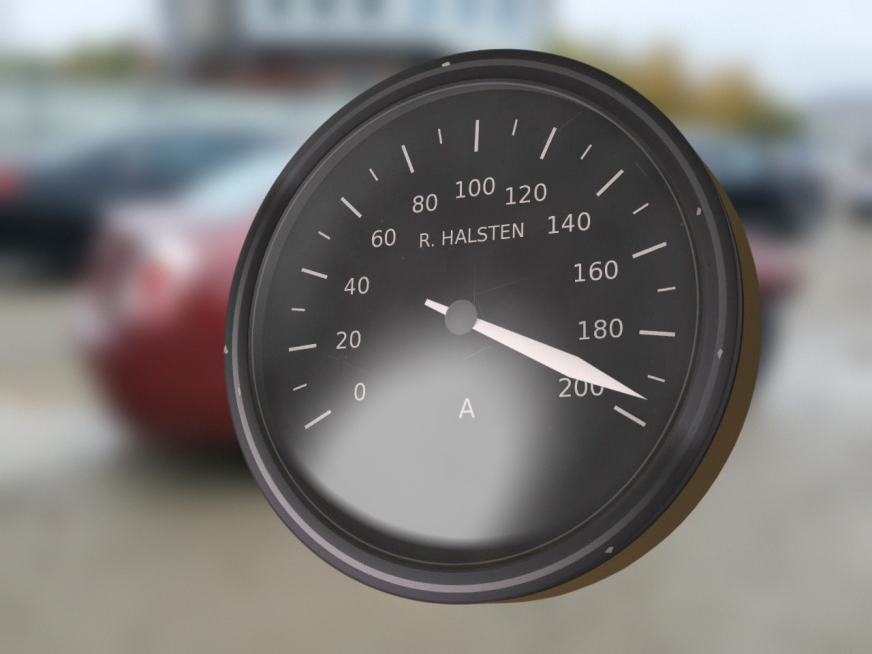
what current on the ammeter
195 A
